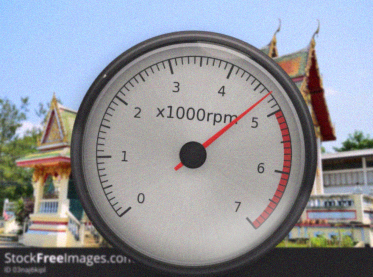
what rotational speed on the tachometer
4700 rpm
